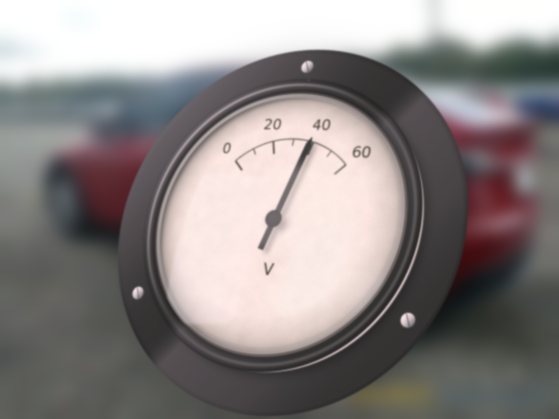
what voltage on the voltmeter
40 V
